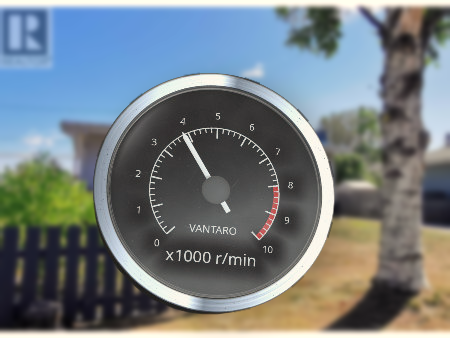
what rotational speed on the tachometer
3800 rpm
